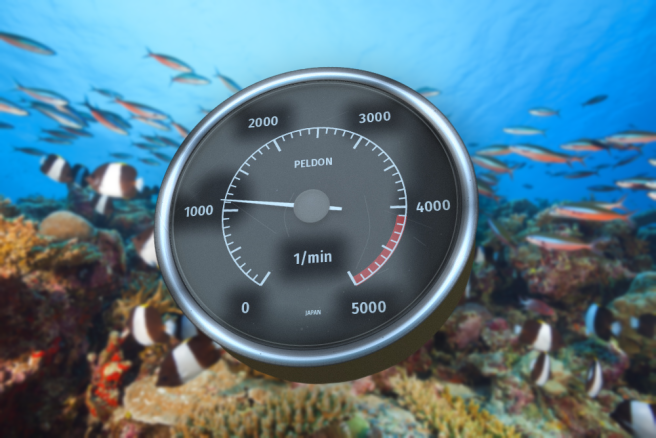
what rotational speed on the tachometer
1100 rpm
